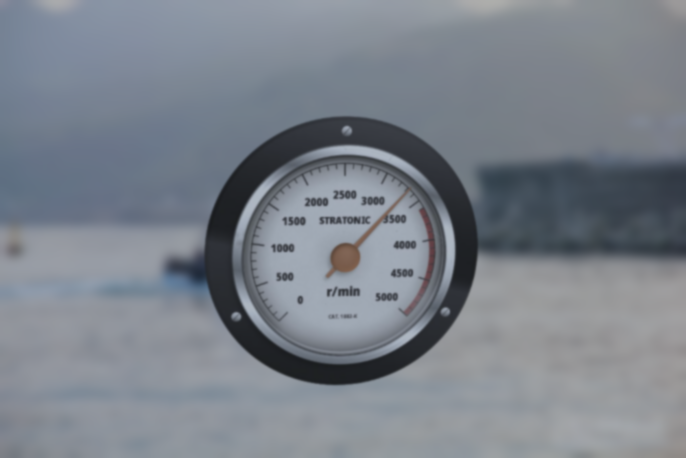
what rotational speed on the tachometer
3300 rpm
